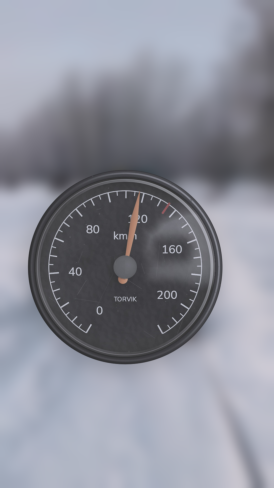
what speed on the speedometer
117.5 km/h
